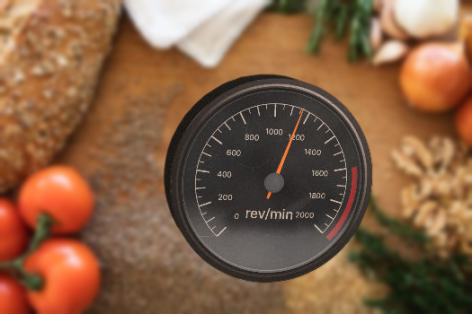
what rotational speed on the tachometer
1150 rpm
